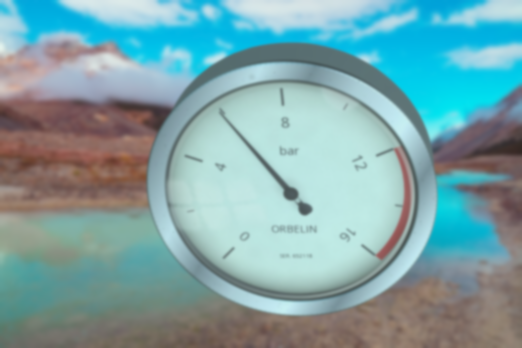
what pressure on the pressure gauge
6 bar
